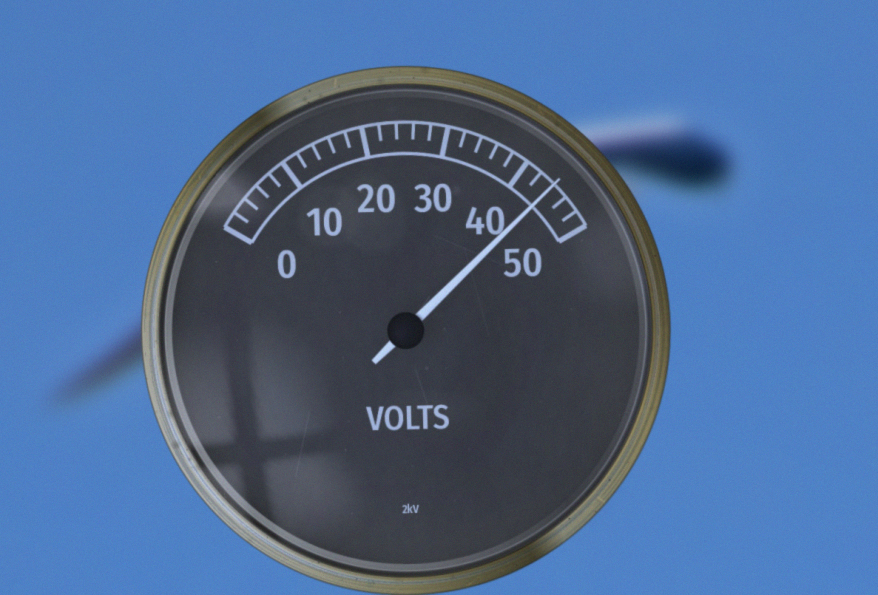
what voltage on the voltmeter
44 V
